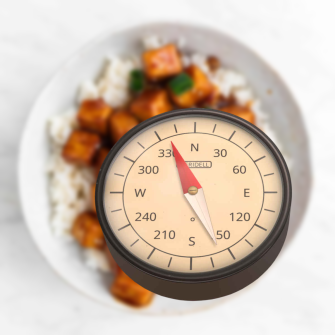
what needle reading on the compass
337.5 °
